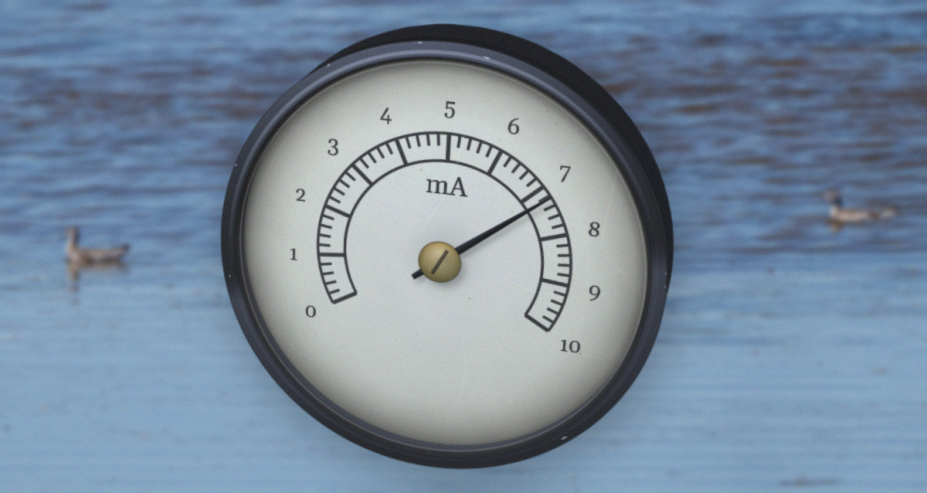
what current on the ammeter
7.2 mA
